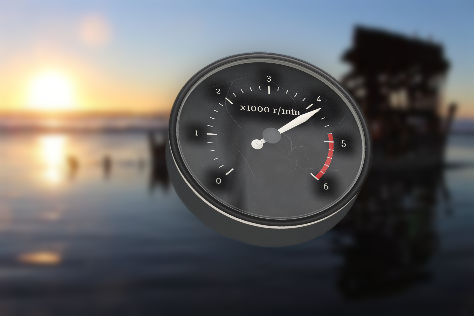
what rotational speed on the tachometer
4200 rpm
